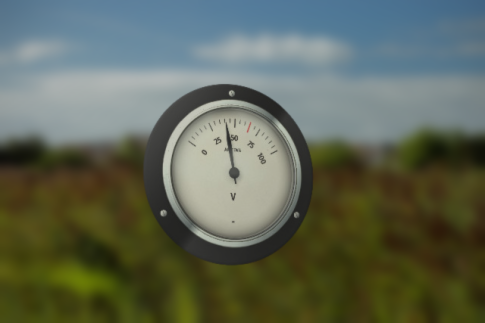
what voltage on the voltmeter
40 V
